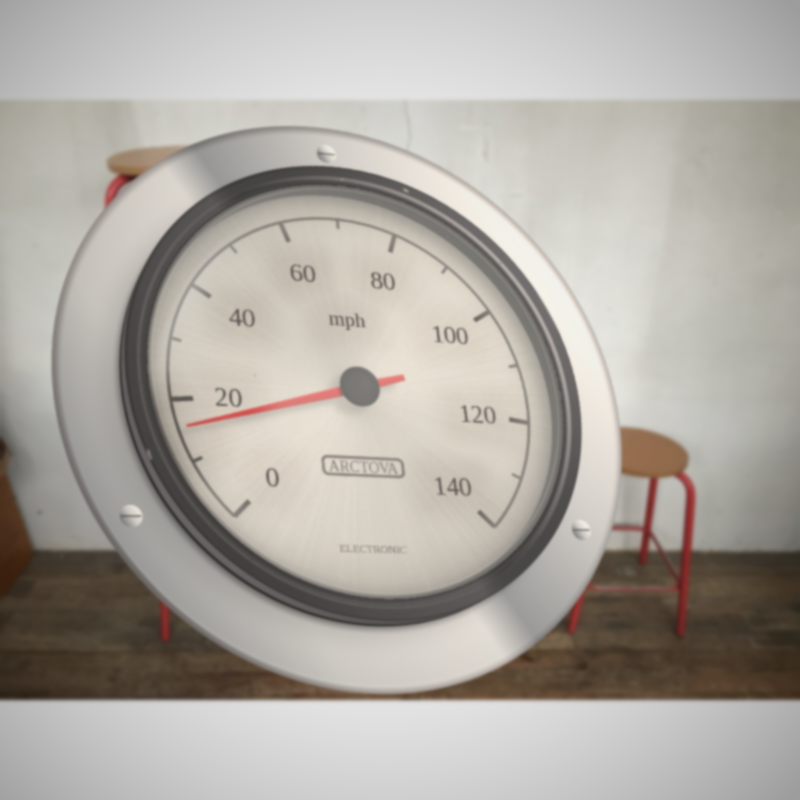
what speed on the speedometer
15 mph
